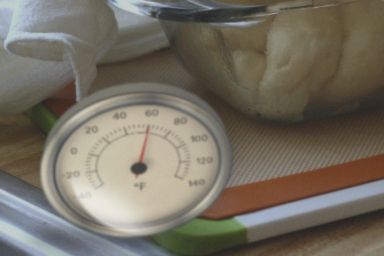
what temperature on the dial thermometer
60 °F
